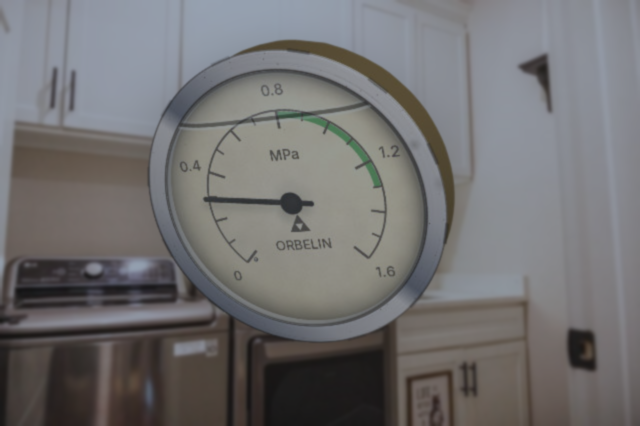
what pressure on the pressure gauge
0.3 MPa
